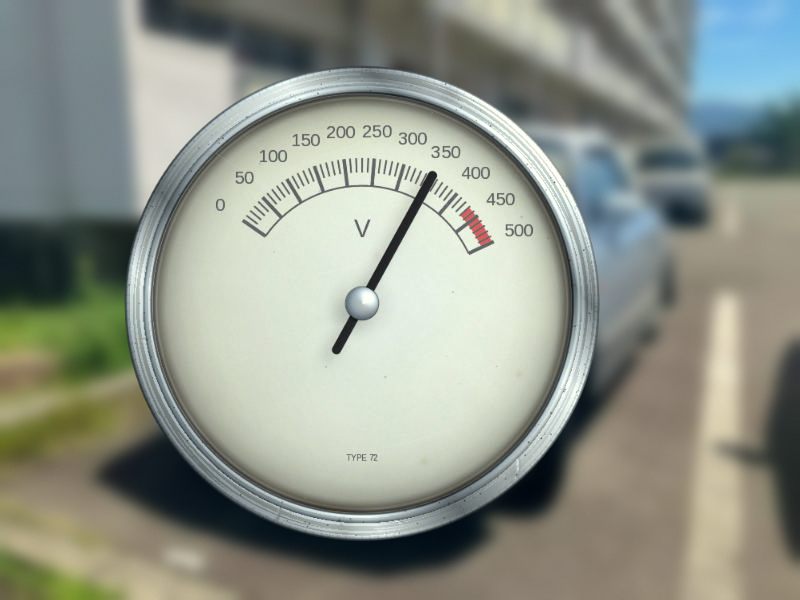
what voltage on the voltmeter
350 V
